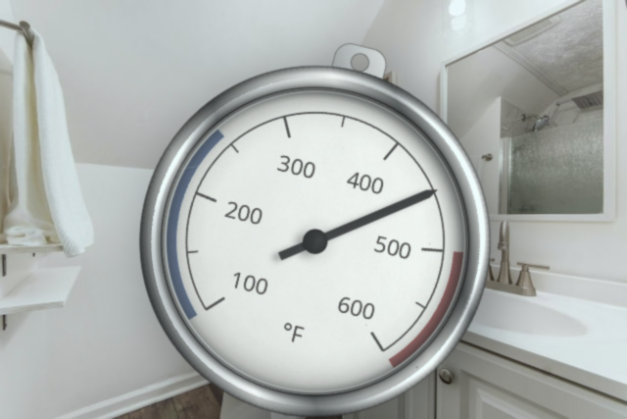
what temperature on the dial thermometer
450 °F
